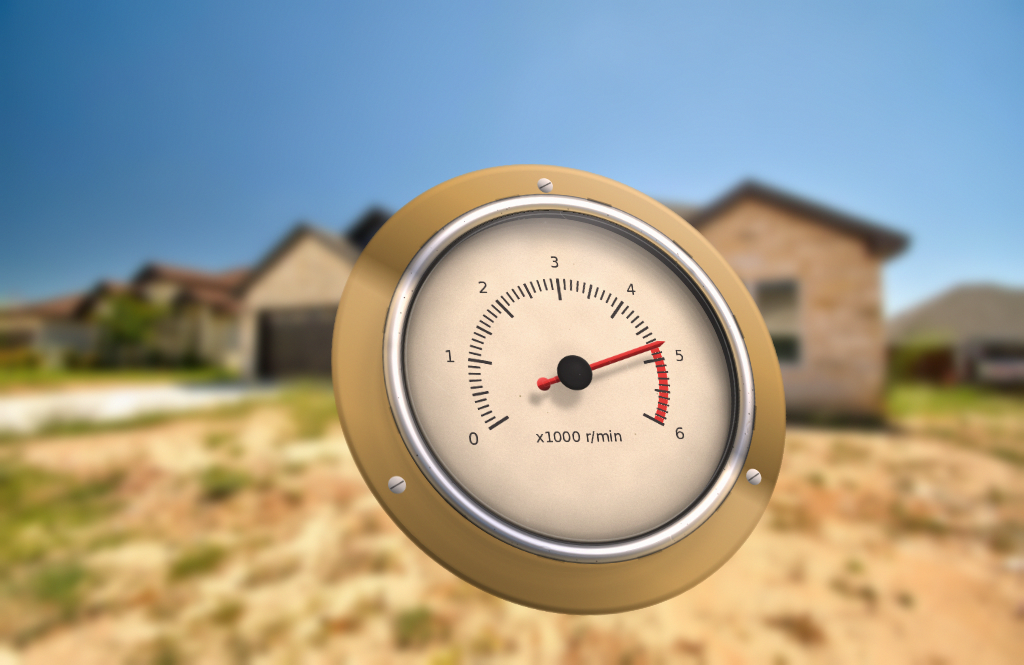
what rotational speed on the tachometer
4800 rpm
